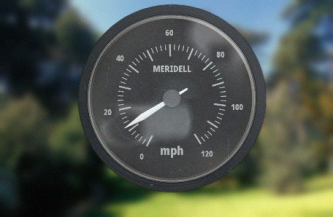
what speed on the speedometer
12 mph
